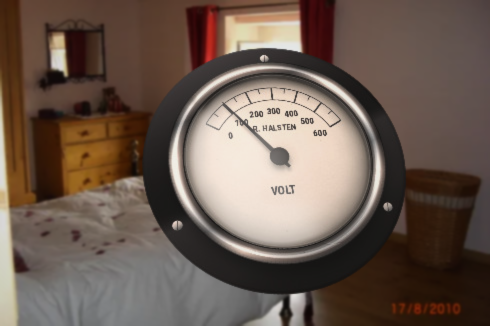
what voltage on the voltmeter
100 V
